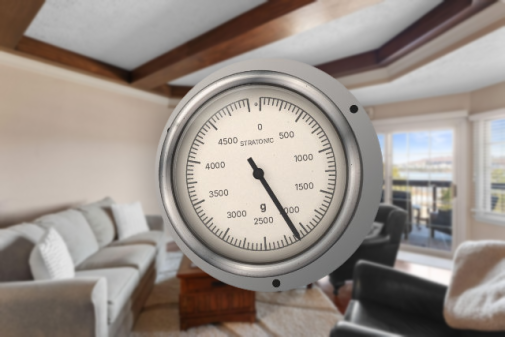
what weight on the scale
2100 g
